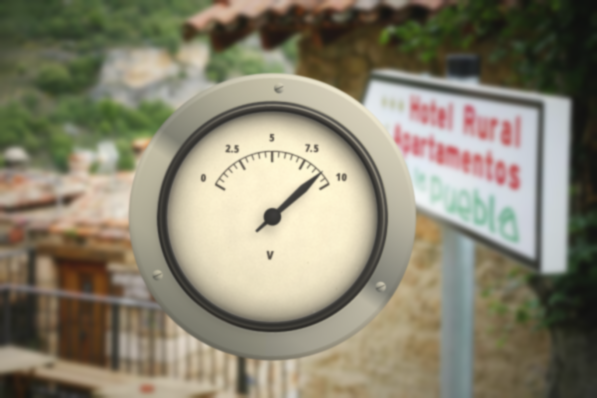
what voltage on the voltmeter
9 V
